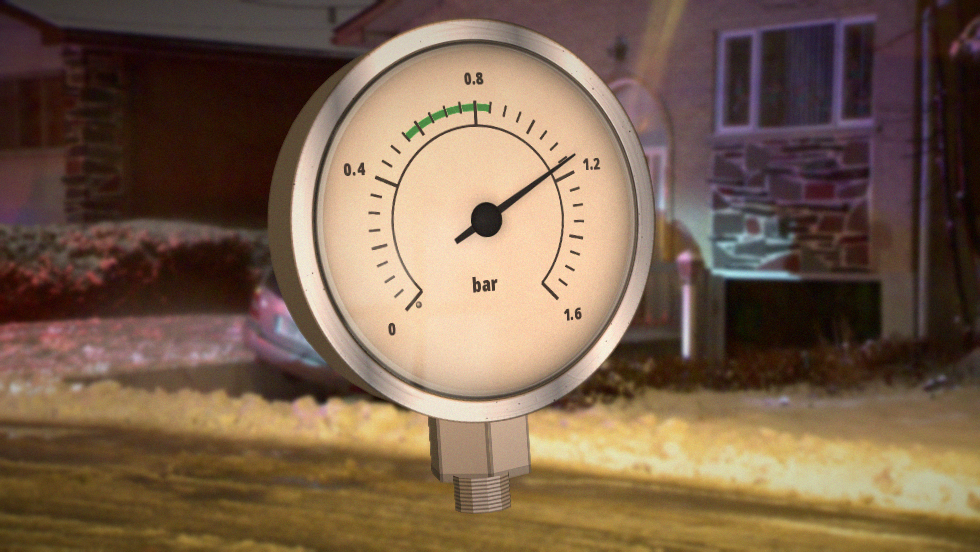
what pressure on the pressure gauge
1.15 bar
